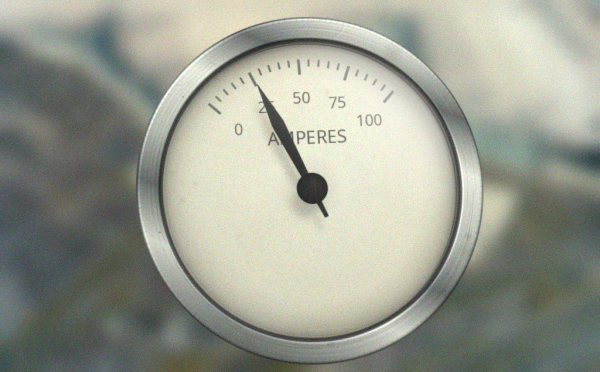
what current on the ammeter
25 A
